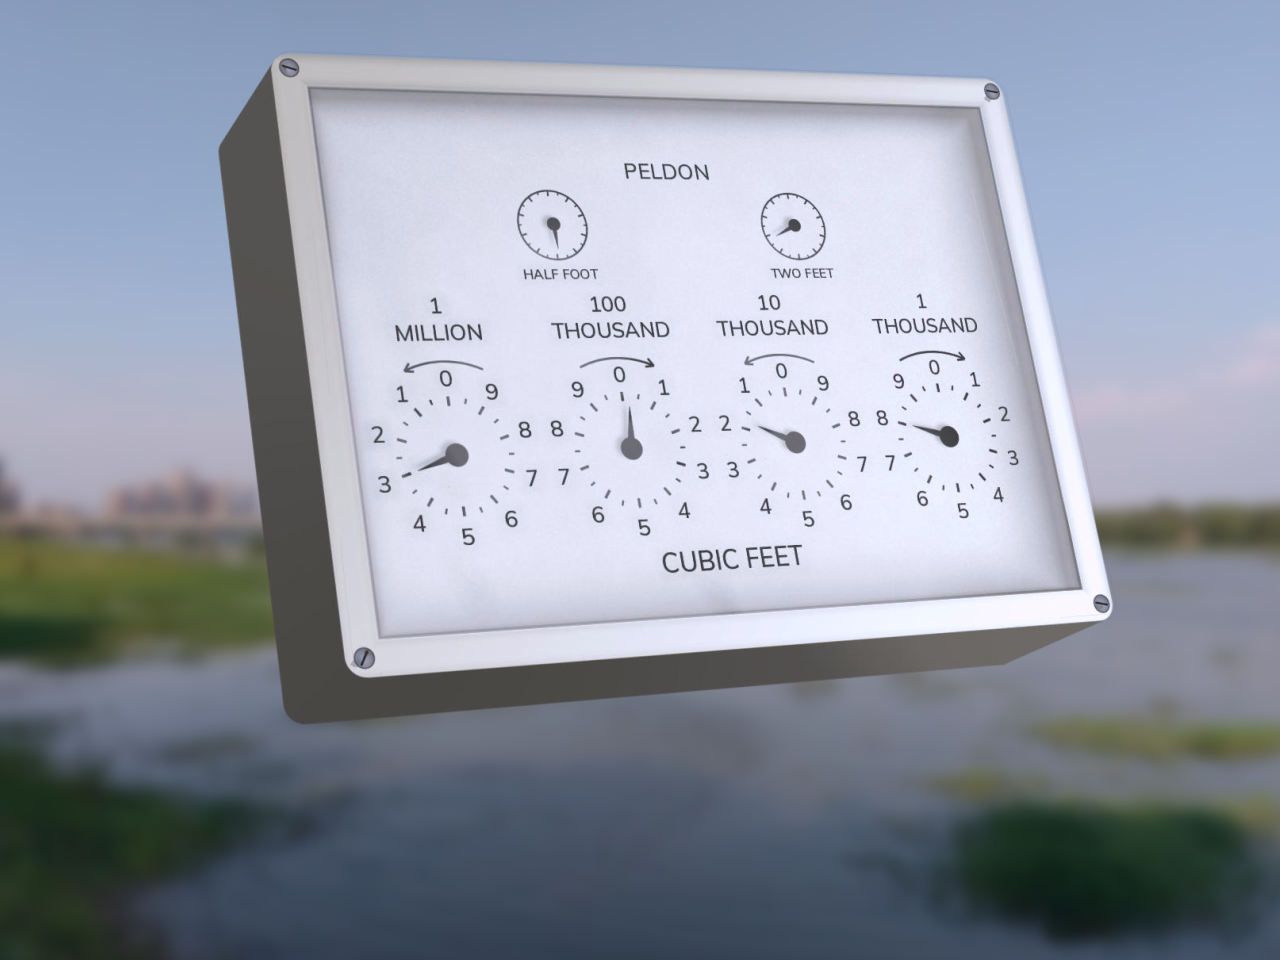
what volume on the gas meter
301800 ft³
